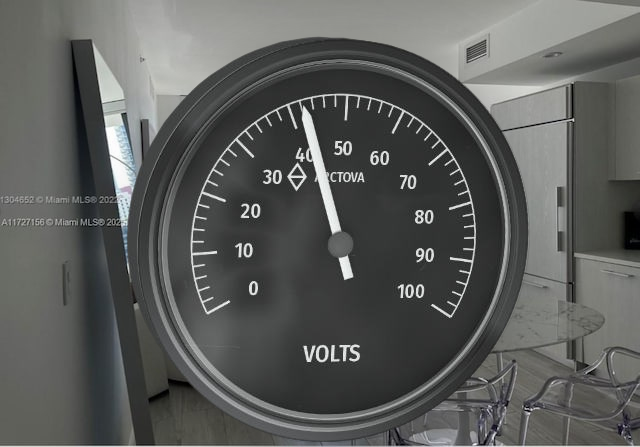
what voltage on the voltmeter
42 V
